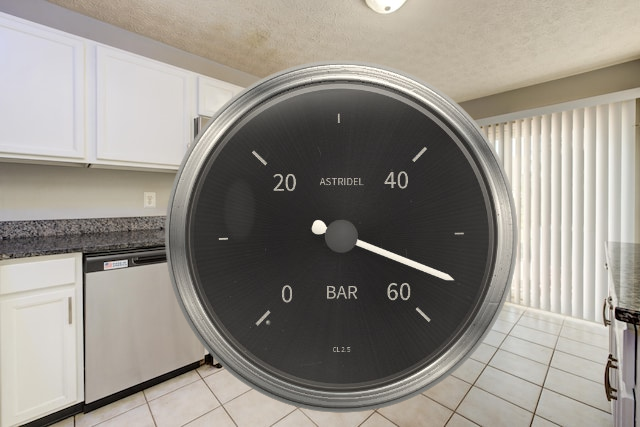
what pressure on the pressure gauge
55 bar
